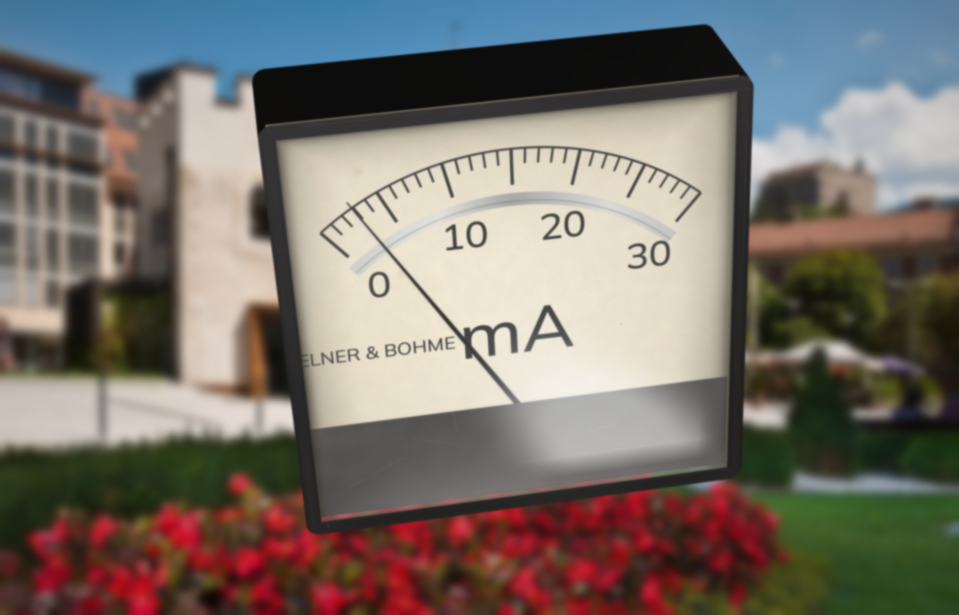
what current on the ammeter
3 mA
